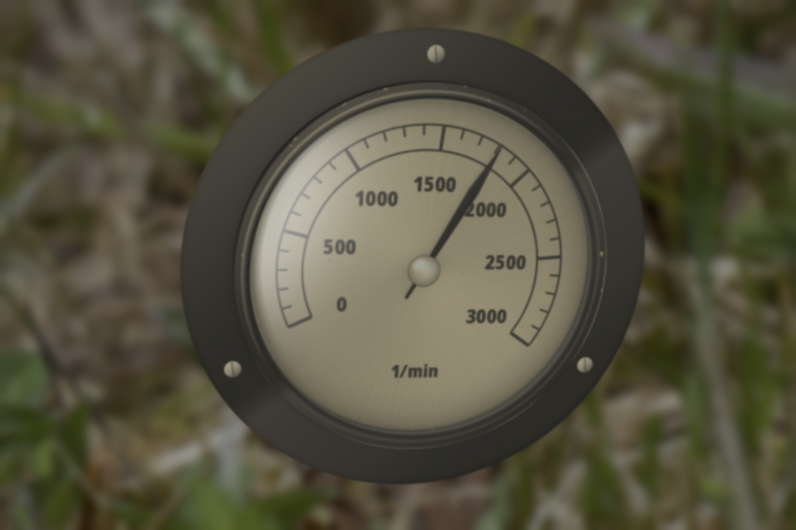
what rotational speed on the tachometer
1800 rpm
